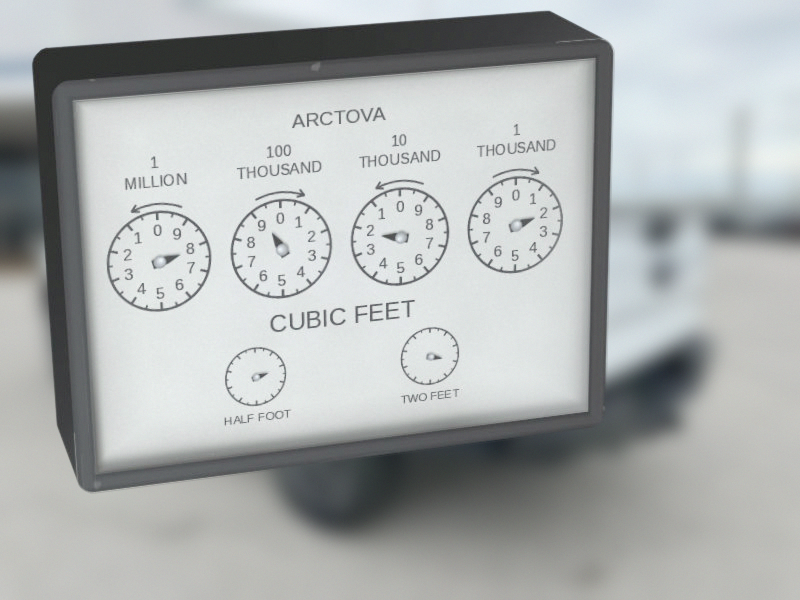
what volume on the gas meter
792200 ft³
